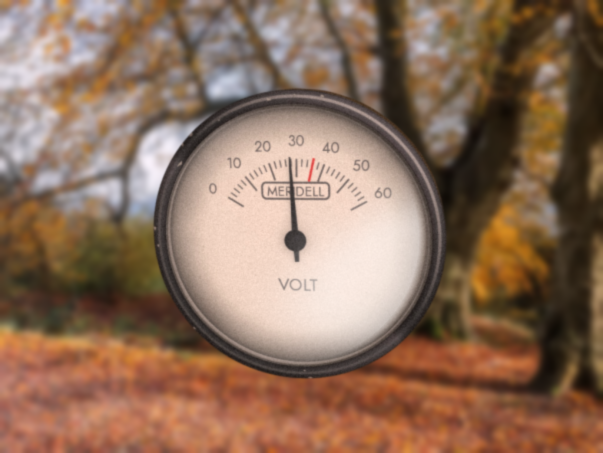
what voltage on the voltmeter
28 V
